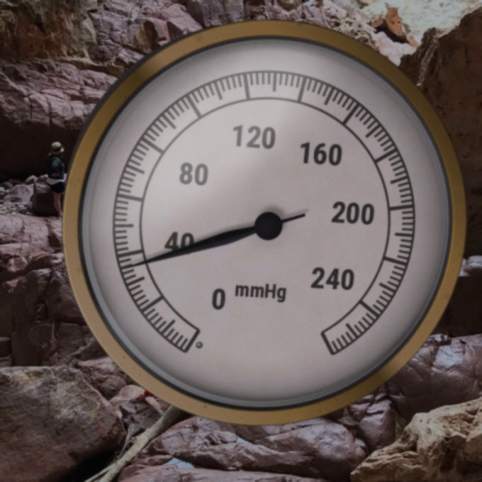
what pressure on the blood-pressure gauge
36 mmHg
